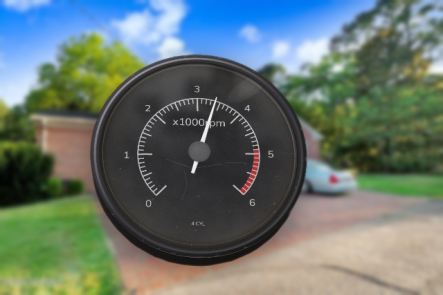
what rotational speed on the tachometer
3400 rpm
